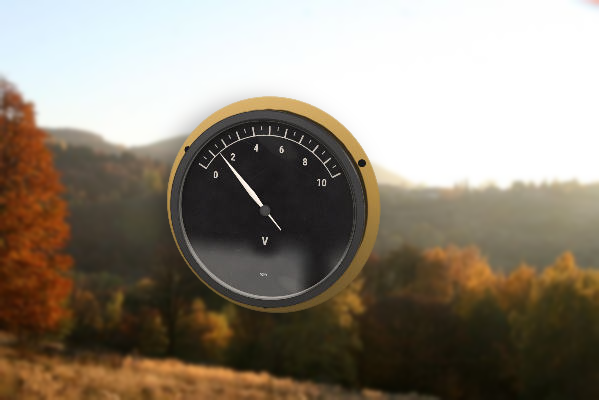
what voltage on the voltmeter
1.5 V
